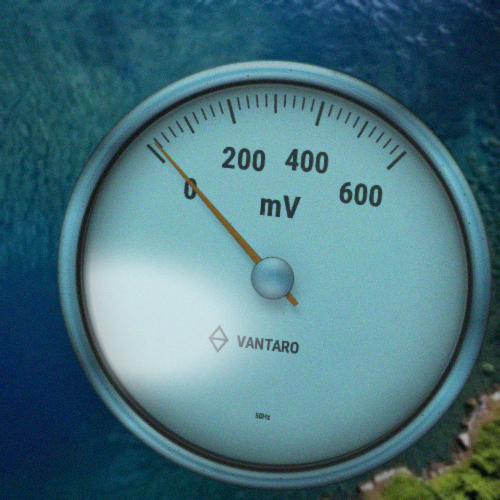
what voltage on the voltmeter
20 mV
